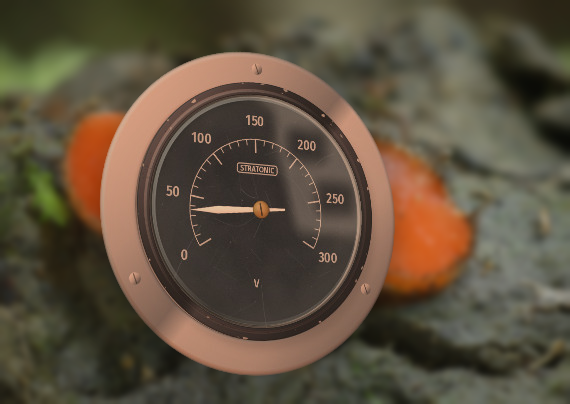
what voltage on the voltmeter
35 V
